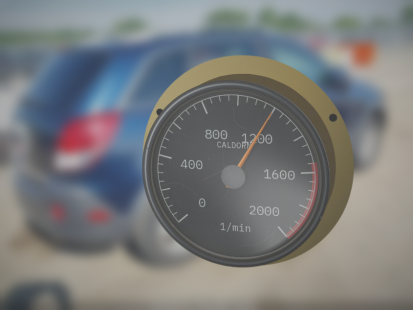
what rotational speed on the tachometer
1200 rpm
